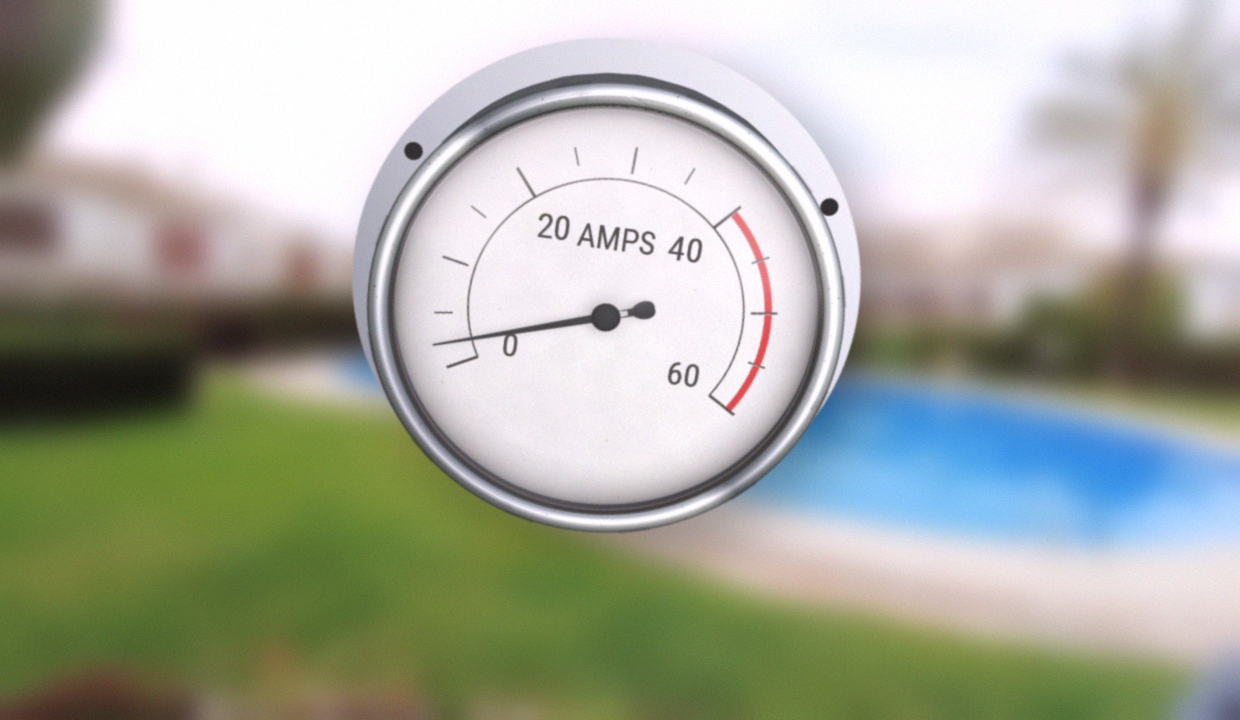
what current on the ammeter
2.5 A
